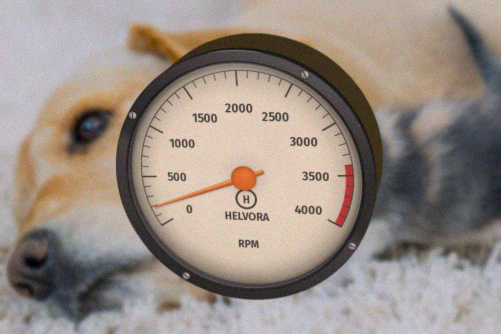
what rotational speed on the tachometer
200 rpm
